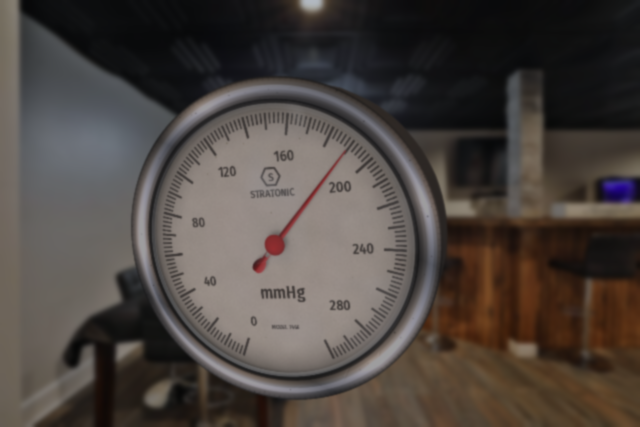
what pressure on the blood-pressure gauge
190 mmHg
